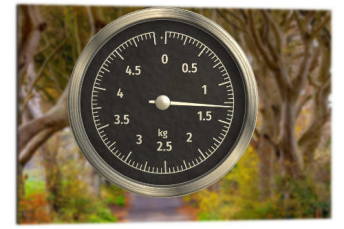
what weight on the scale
1.3 kg
